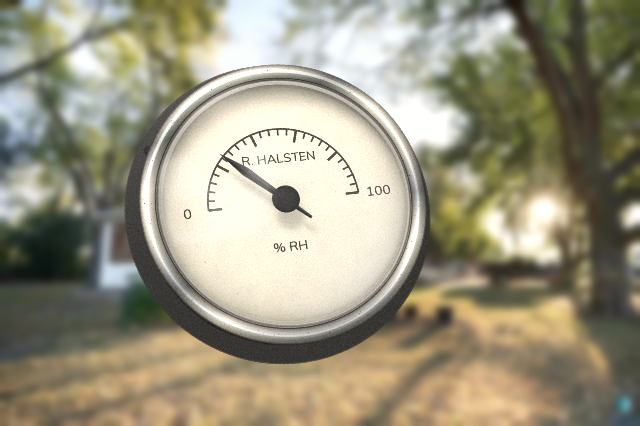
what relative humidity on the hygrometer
24 %
